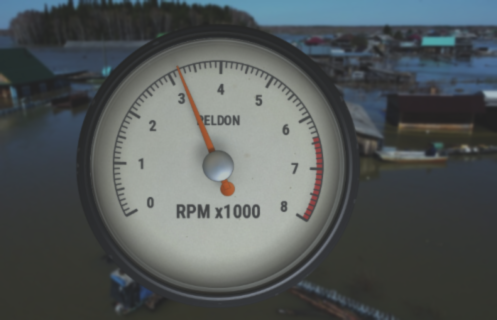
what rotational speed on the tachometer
3200 rpm
